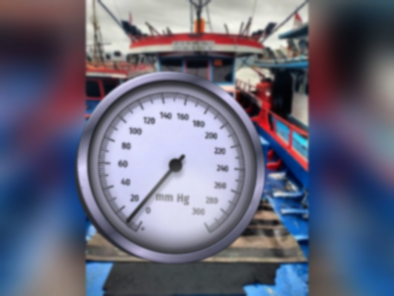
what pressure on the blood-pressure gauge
10 mmHg
